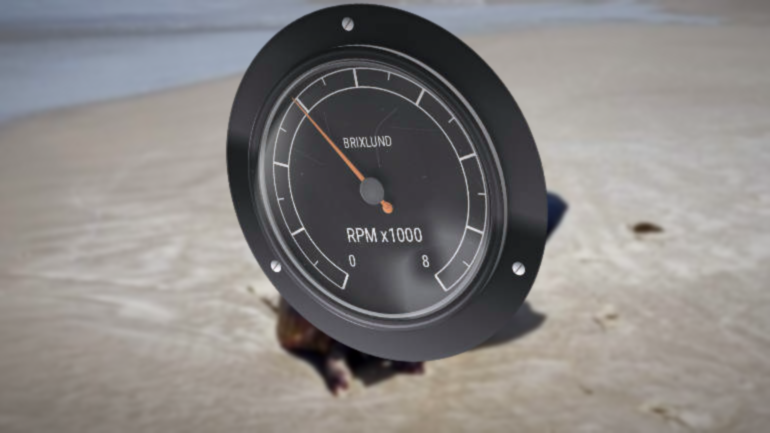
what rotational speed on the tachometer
3000 rpm
